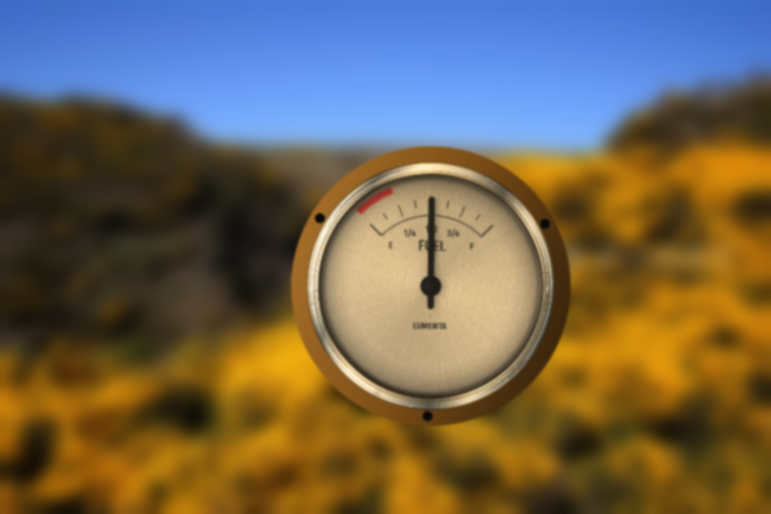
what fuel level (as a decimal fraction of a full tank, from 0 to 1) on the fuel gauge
0.5
